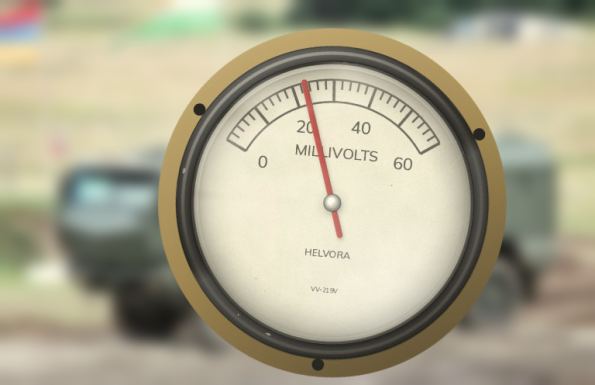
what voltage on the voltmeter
23 mV
